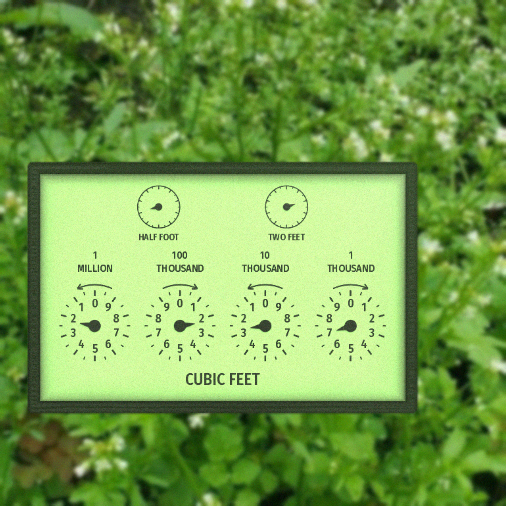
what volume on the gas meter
222700 ft³
